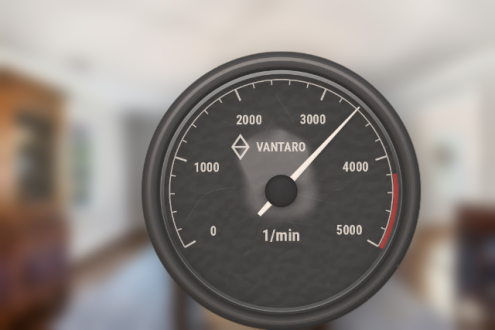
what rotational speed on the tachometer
3400 rpm
